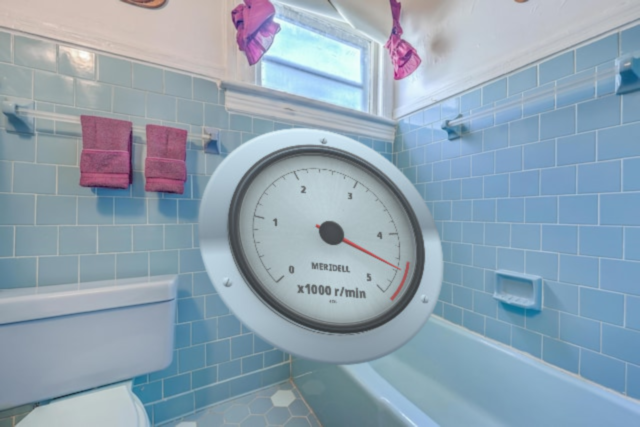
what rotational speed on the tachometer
4600 rpm
